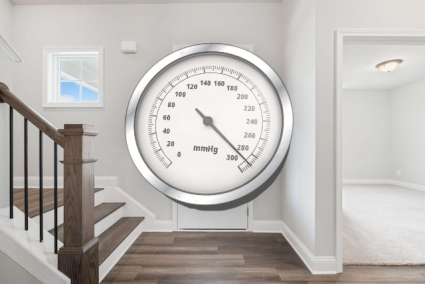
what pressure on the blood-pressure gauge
290 mmHg
